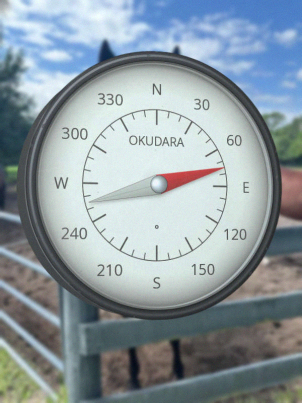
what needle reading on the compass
75 °
